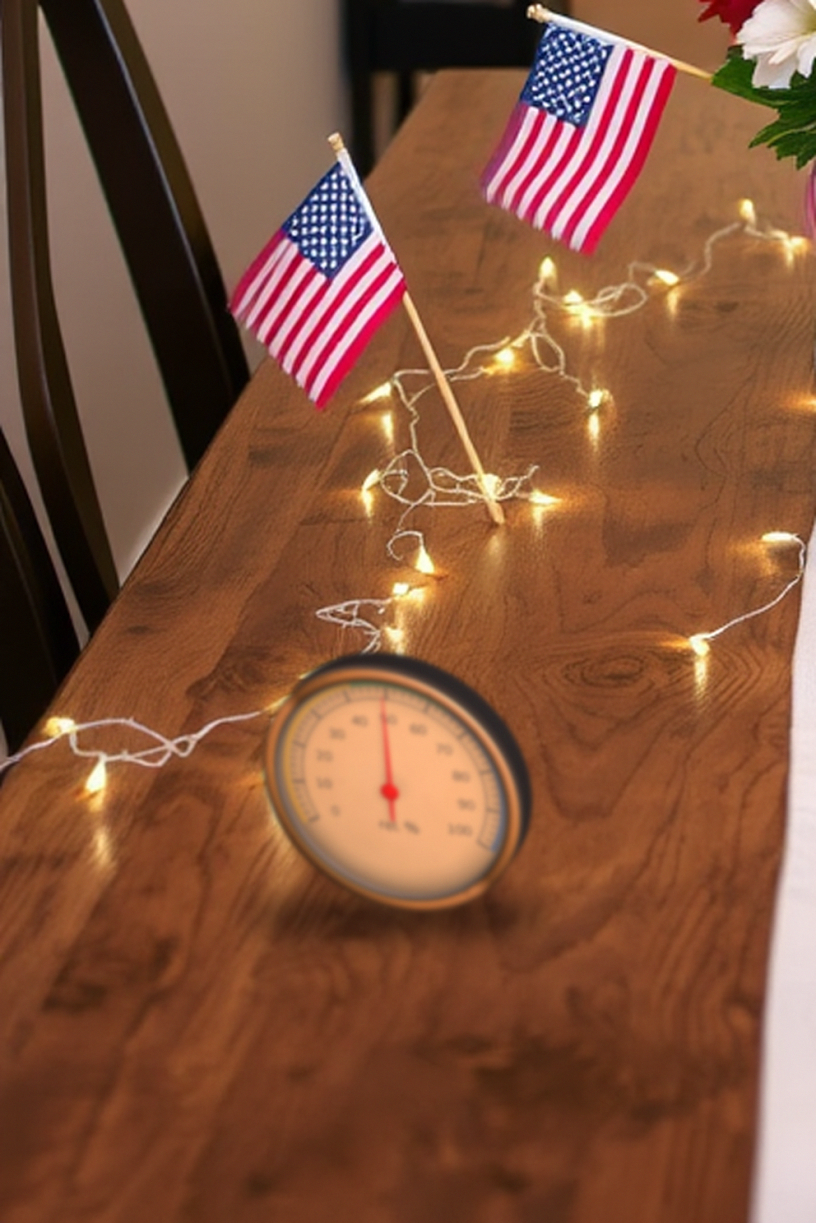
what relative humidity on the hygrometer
50 %
